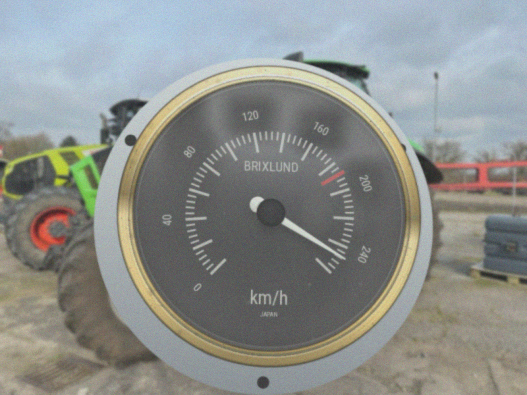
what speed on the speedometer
248 km/h
